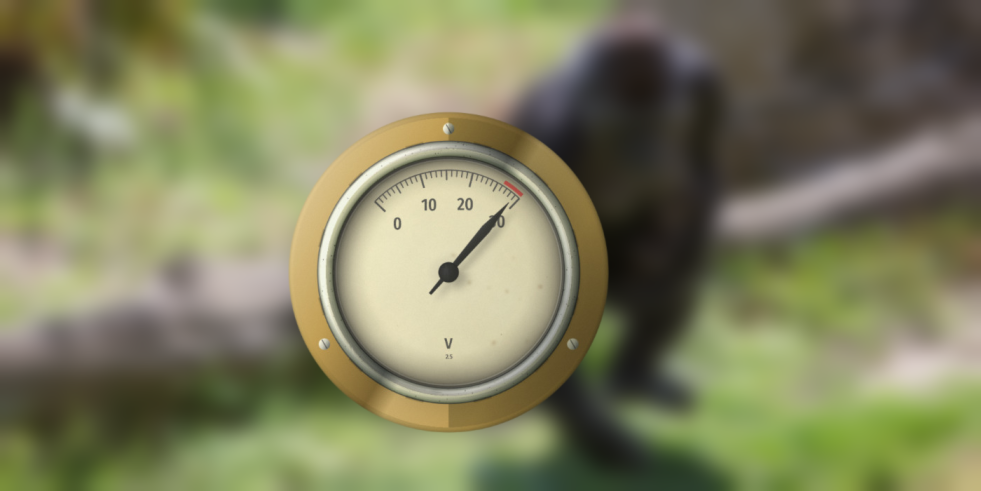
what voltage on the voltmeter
29 V
